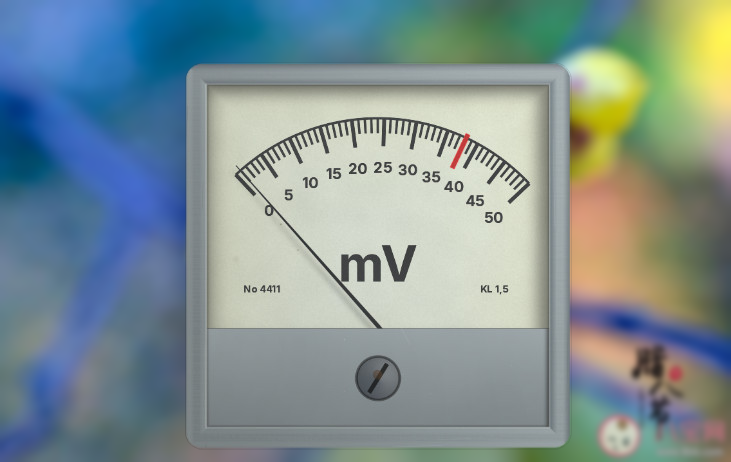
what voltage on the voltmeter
1 mV
